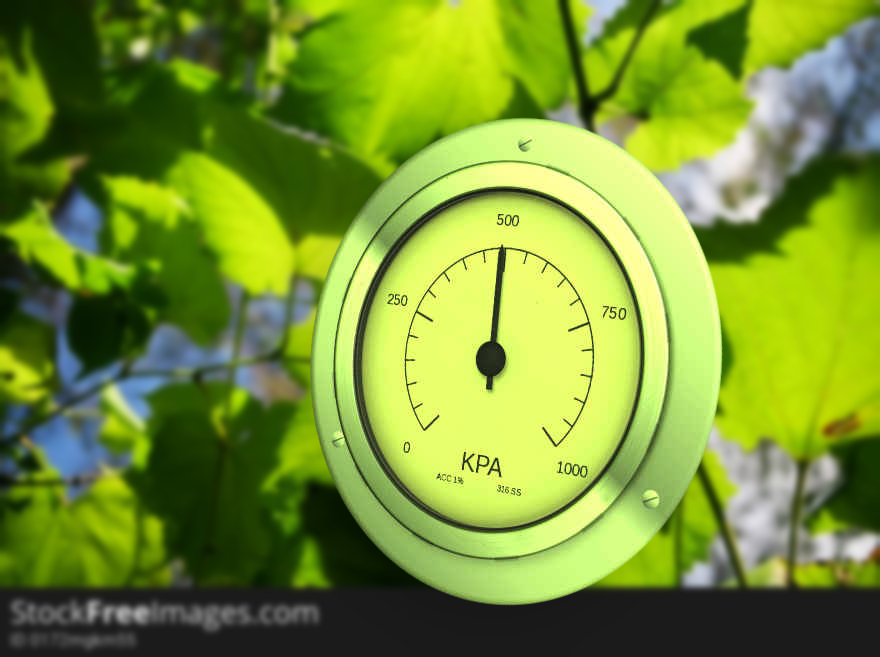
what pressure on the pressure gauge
500 kPa
